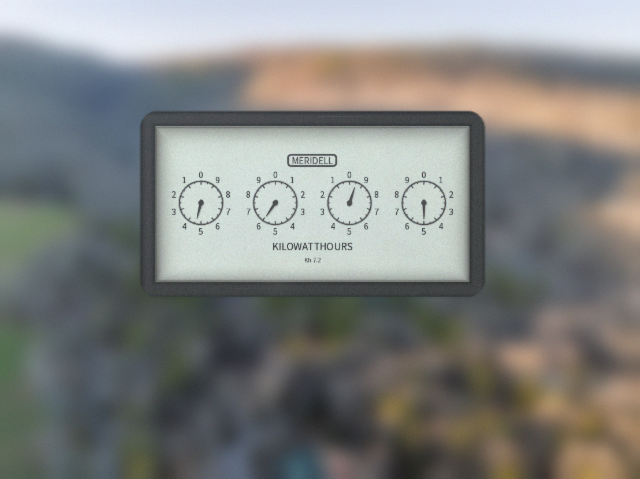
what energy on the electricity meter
4595 kWh
